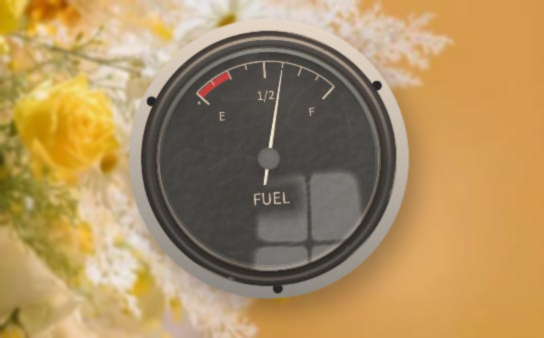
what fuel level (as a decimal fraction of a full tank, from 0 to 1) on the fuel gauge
0.625
